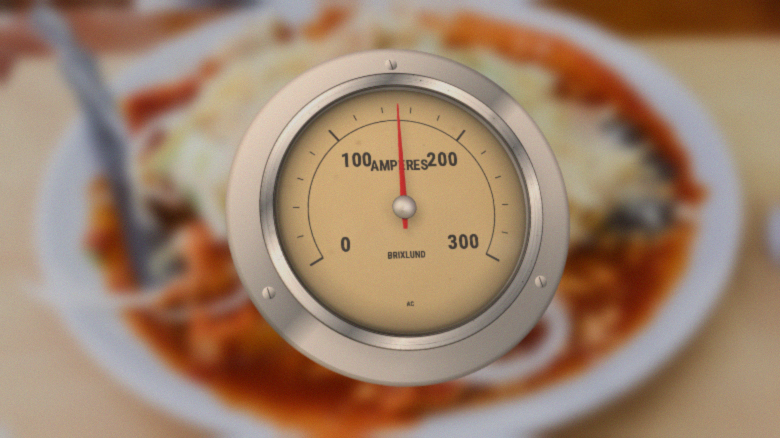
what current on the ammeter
150 A
